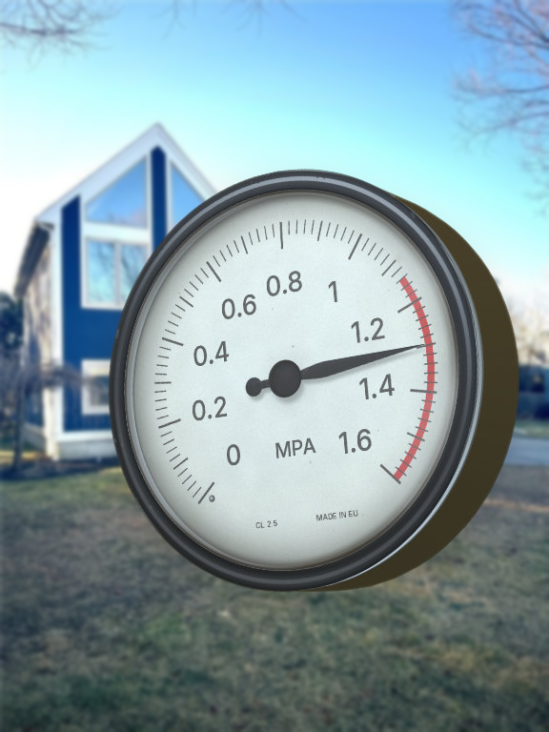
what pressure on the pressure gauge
1.3 MPa
